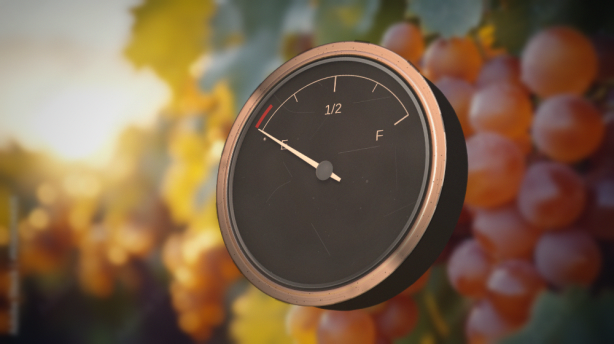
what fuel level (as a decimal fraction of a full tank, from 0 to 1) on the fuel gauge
0
